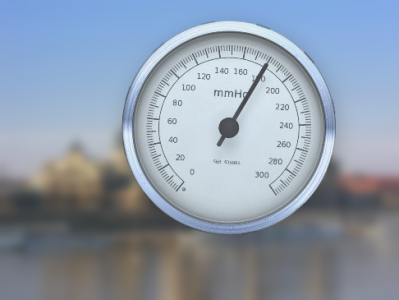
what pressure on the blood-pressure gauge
180 mmHg
